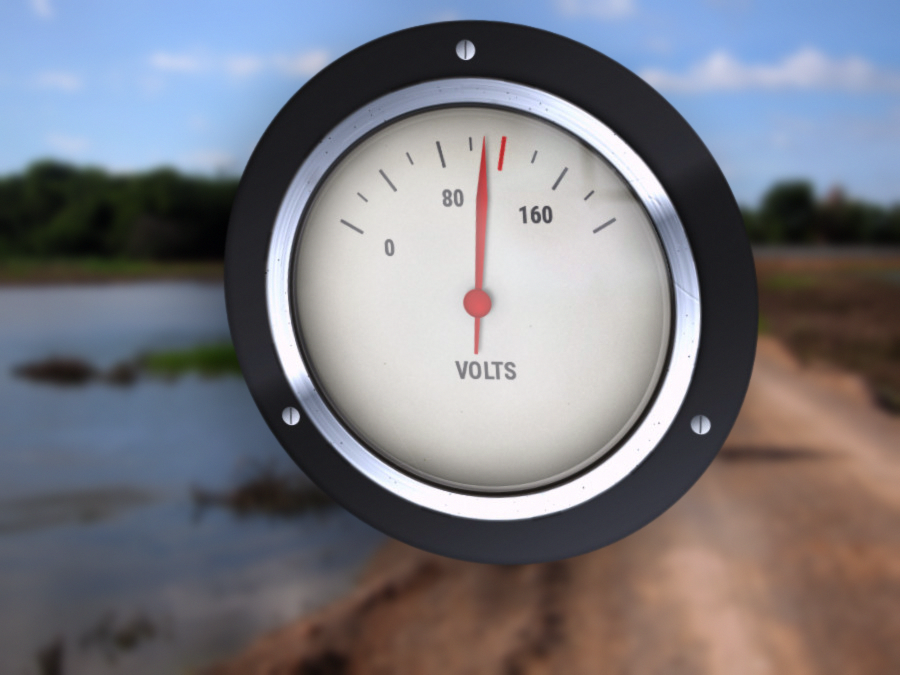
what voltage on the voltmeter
110 V
